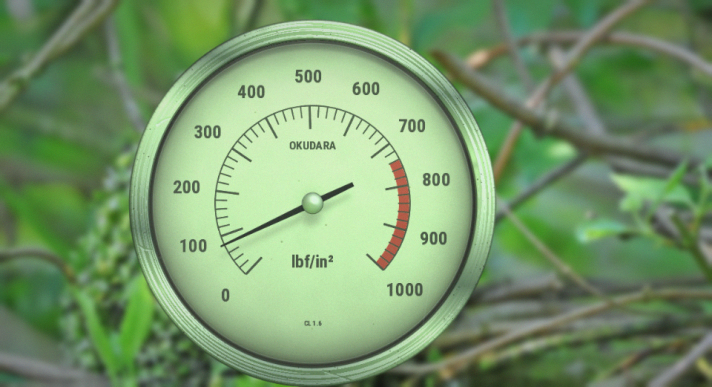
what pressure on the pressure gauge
80 psi
